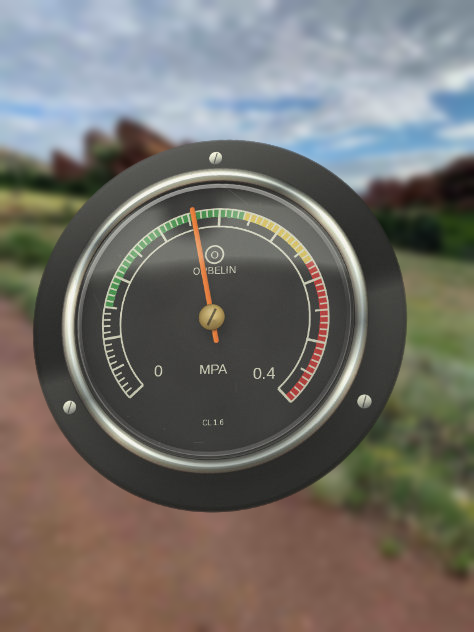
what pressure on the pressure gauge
0.18 MPa
